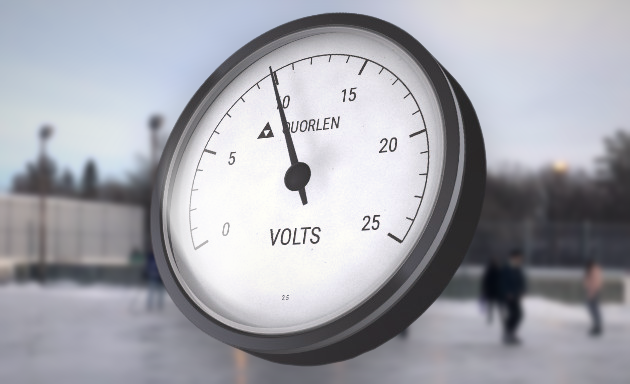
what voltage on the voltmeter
10 V
